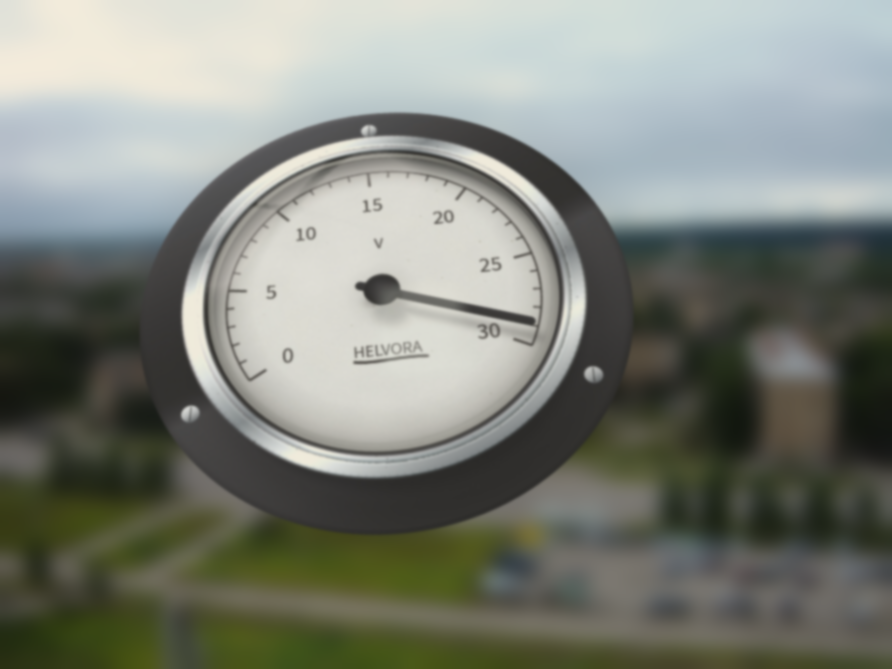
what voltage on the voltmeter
29 V
